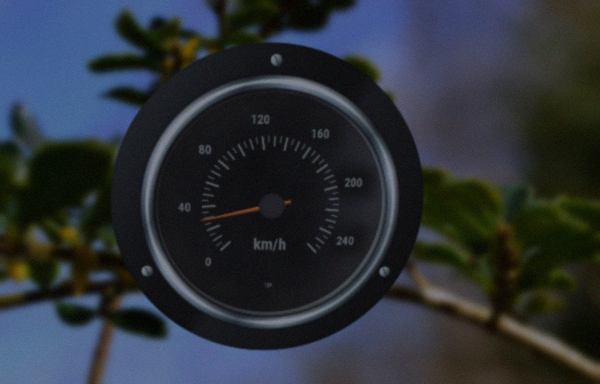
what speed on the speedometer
30 km/h
